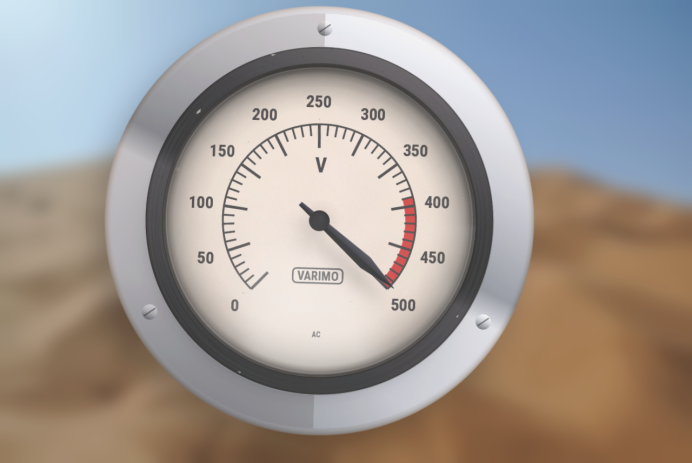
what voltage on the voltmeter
495 V
